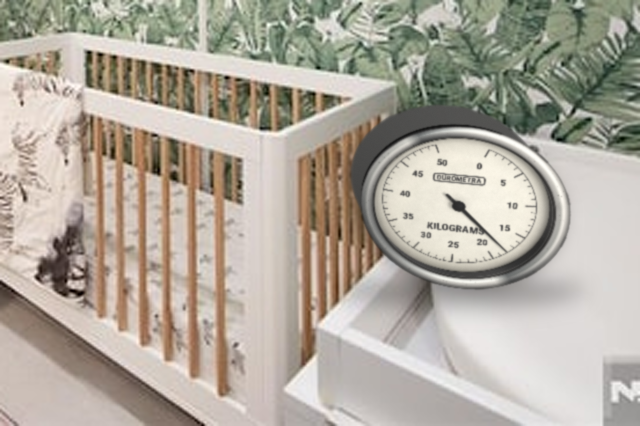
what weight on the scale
18 kg
